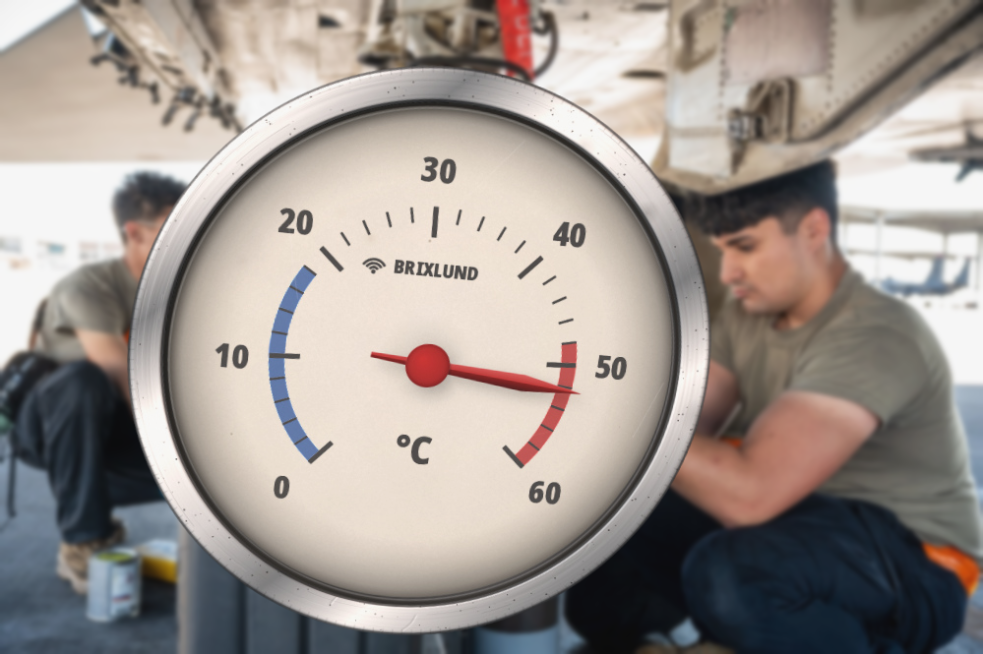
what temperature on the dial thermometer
52 °C
